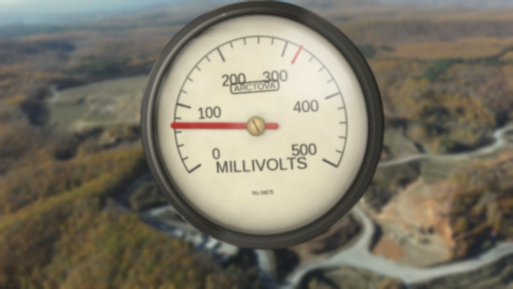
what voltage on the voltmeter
70 mV
